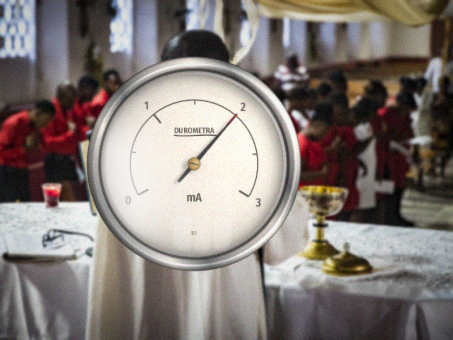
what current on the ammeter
2 mA
